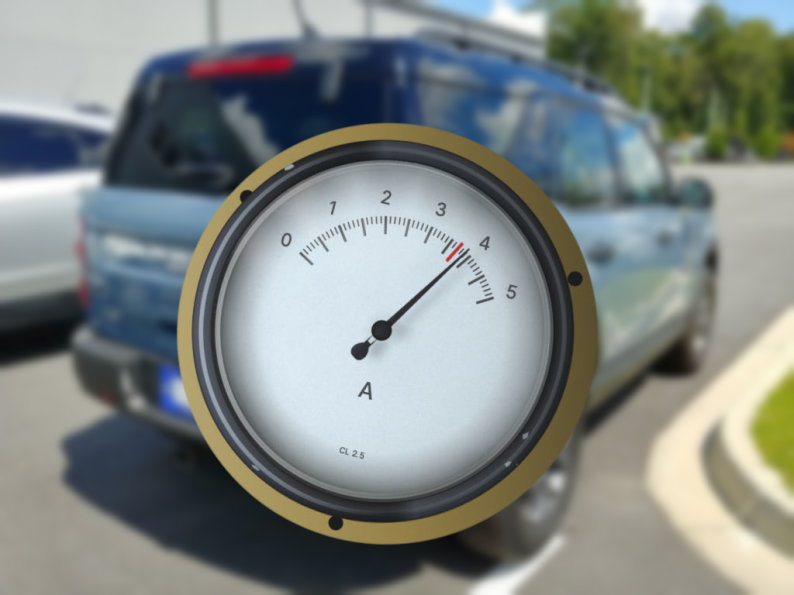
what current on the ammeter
3.9 A
